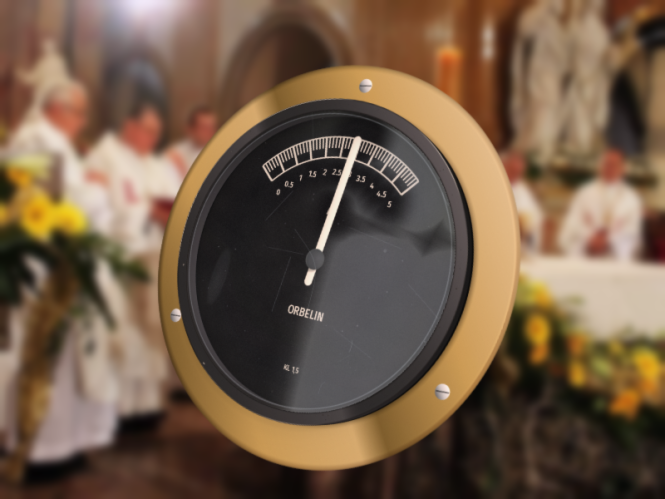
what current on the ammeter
3 A
